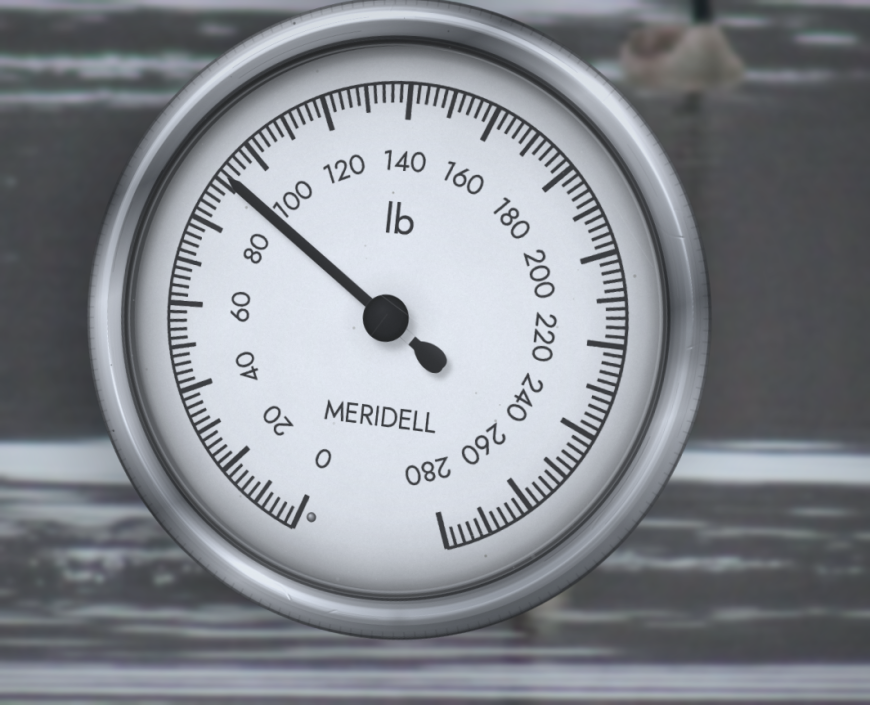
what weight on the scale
92 lb
